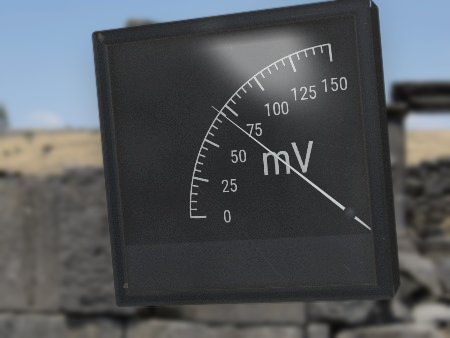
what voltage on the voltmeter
70 mV
